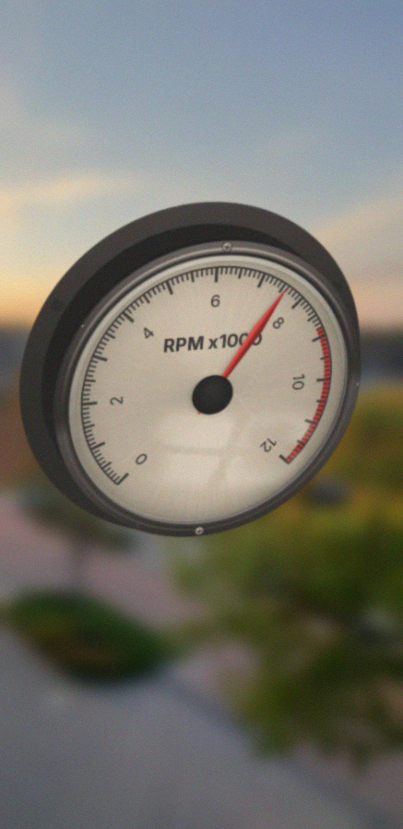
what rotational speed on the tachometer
7500 rpm
